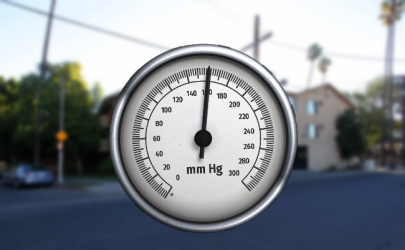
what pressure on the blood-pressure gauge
160 mmHg
